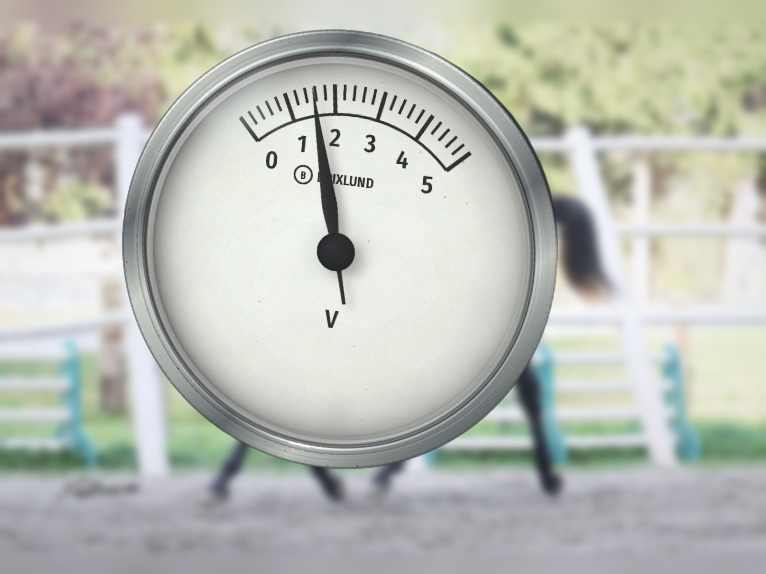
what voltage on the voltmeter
1.6 V
